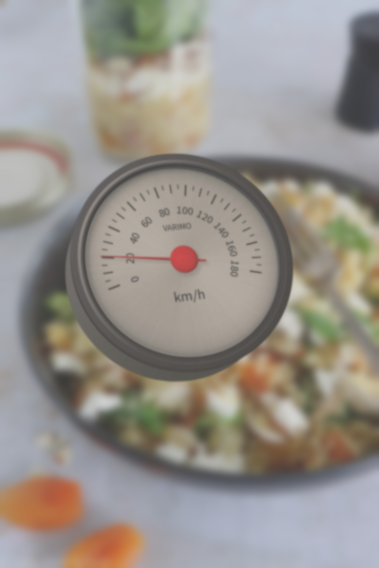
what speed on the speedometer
20 km/h
